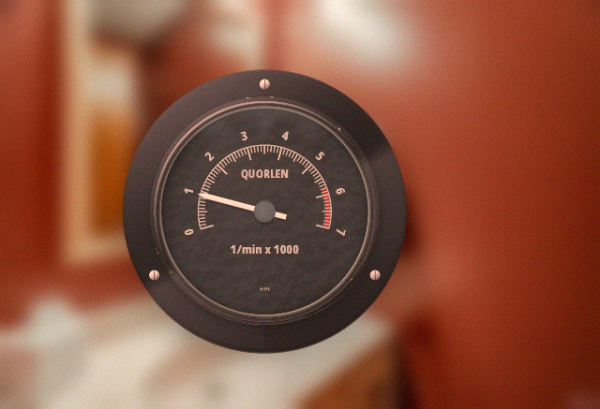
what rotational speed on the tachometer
1000 rpm
